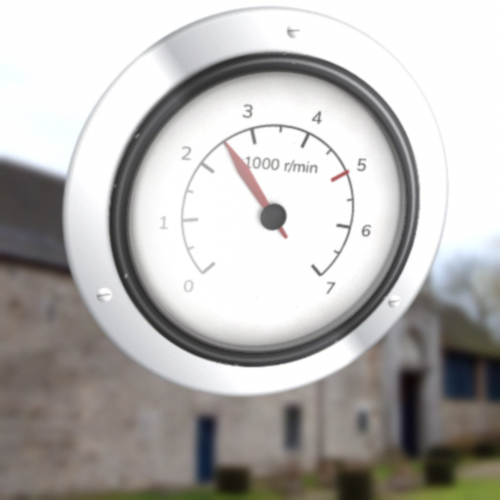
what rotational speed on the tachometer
2500 rpm
